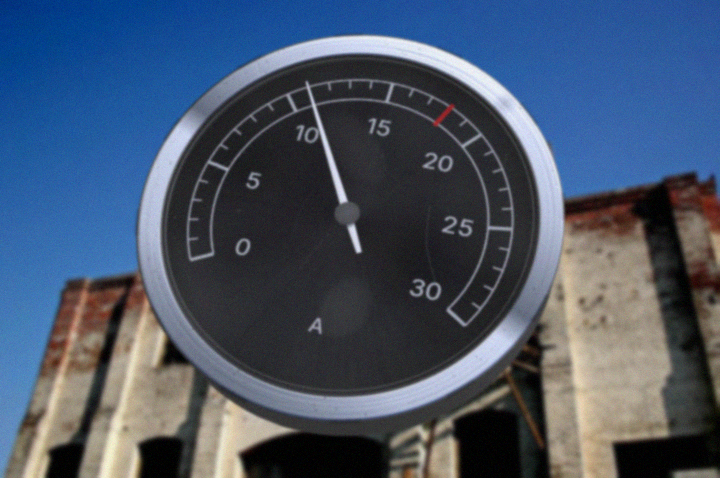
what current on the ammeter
11 A
